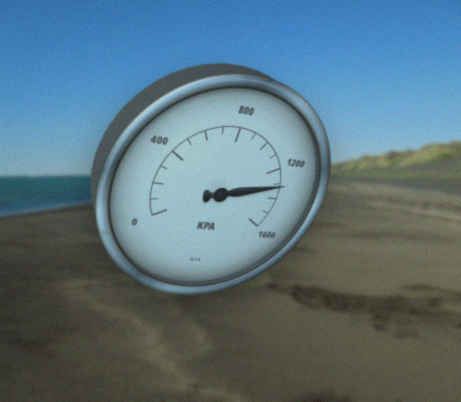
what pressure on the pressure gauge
1300 kPa
